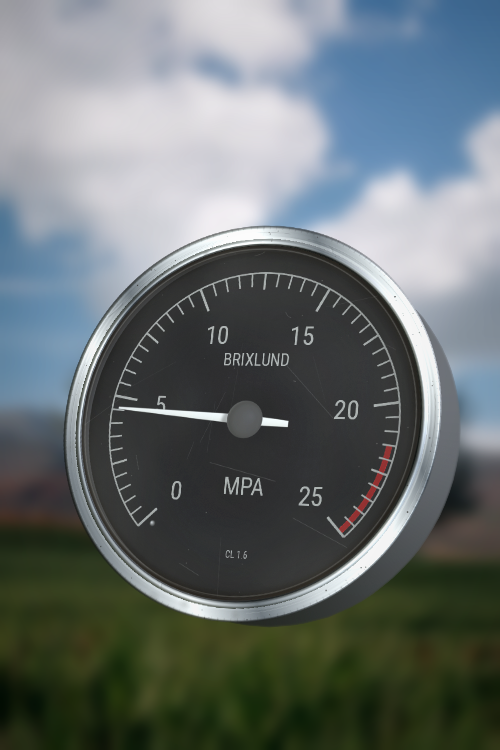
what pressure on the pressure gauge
4.5 MPa
